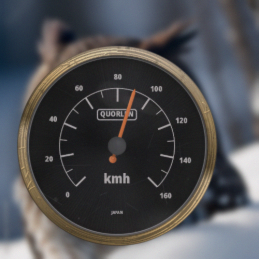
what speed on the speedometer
90 km/h
